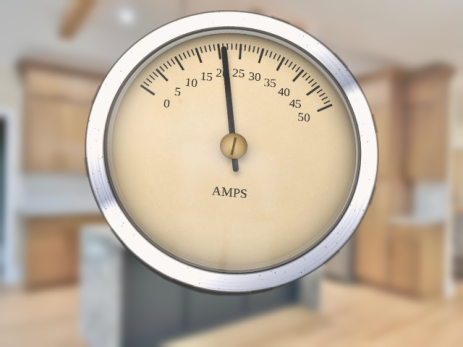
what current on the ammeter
21 A
